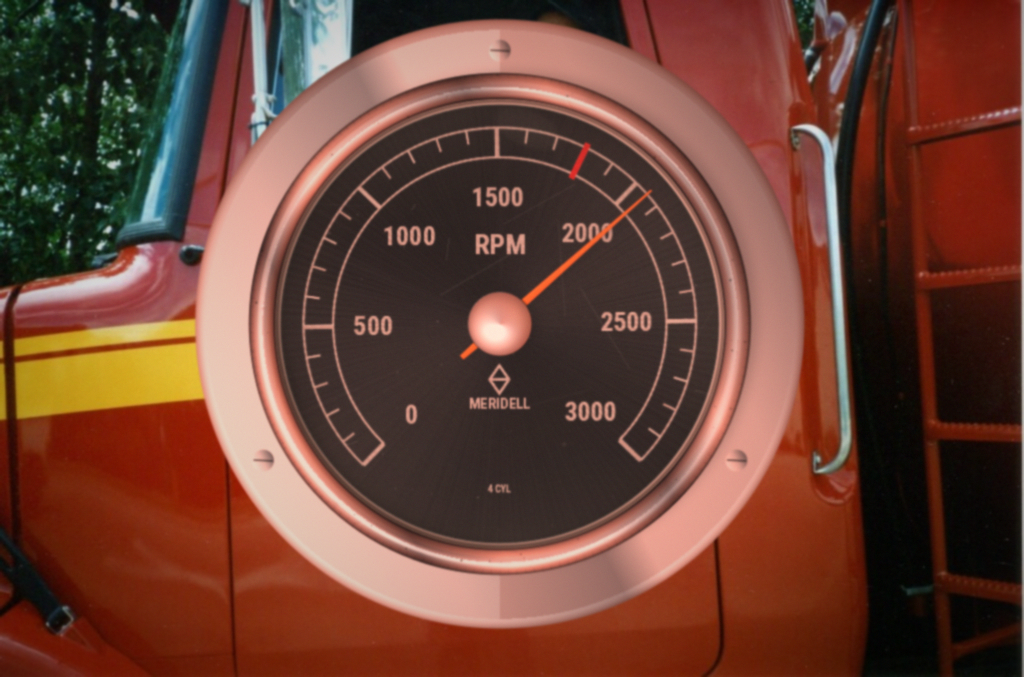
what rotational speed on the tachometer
2050 rpm
